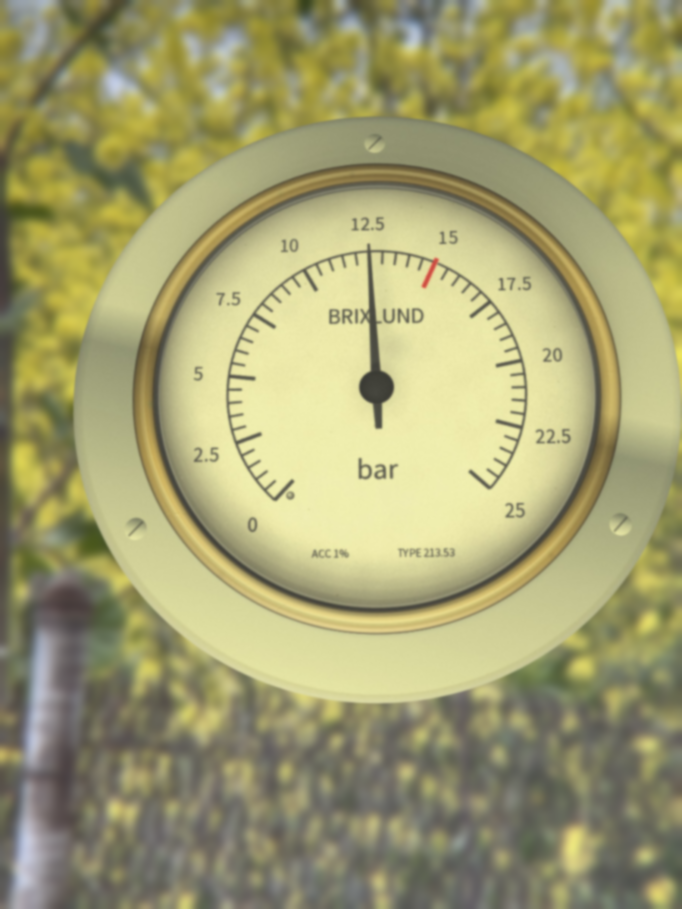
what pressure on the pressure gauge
12.5 bar
